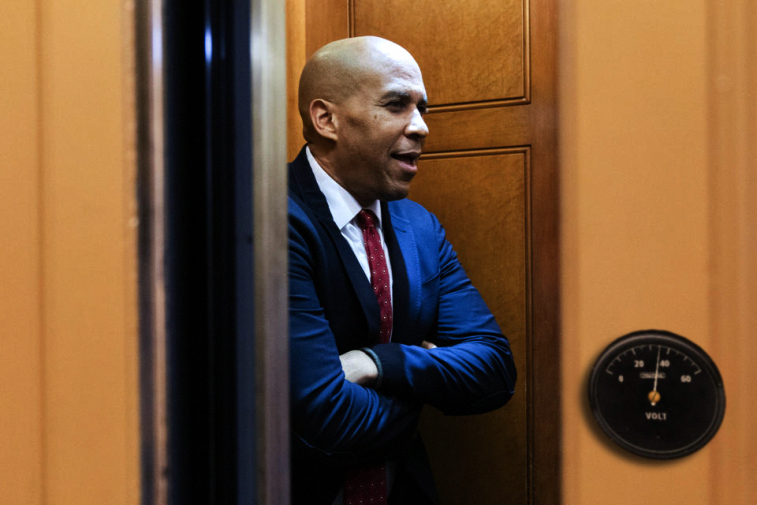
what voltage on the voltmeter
35 V
